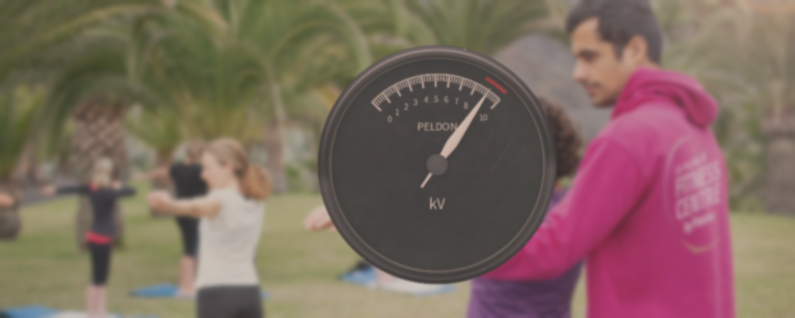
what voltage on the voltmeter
9 kV
